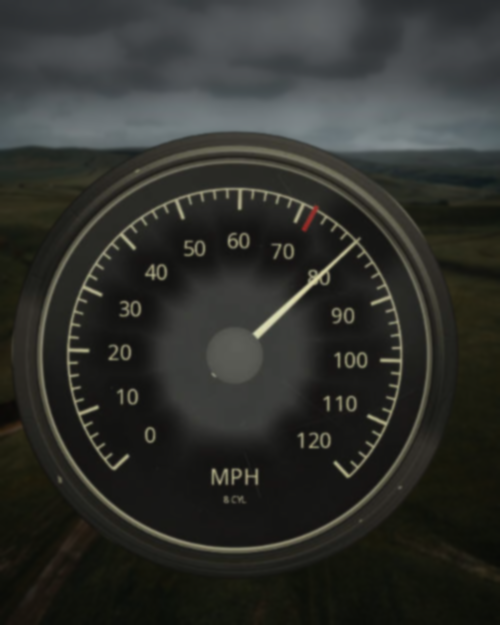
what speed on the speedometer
80 mph
